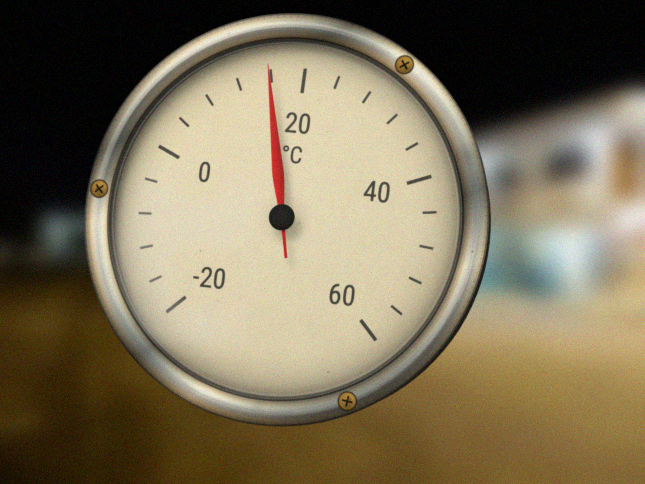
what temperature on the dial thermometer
16 °C
